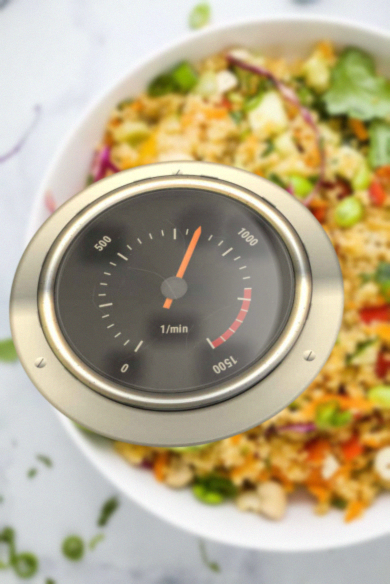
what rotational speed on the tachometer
850 rpm
